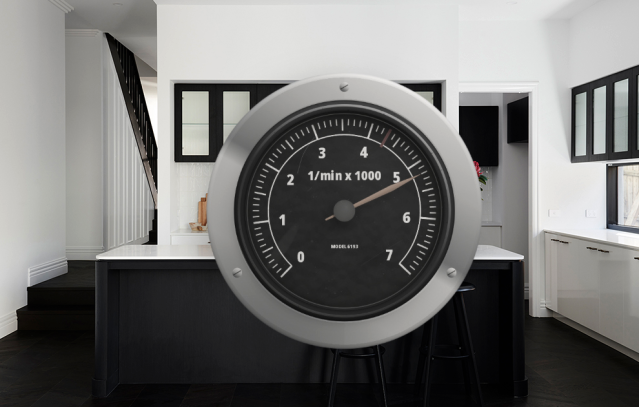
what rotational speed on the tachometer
5200 rpm
